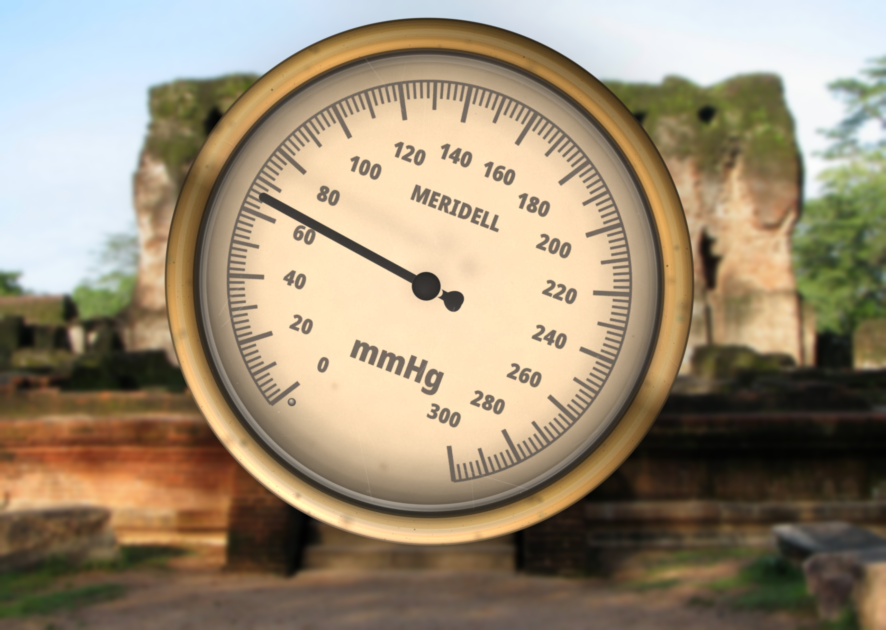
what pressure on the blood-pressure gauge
66 mmHg
